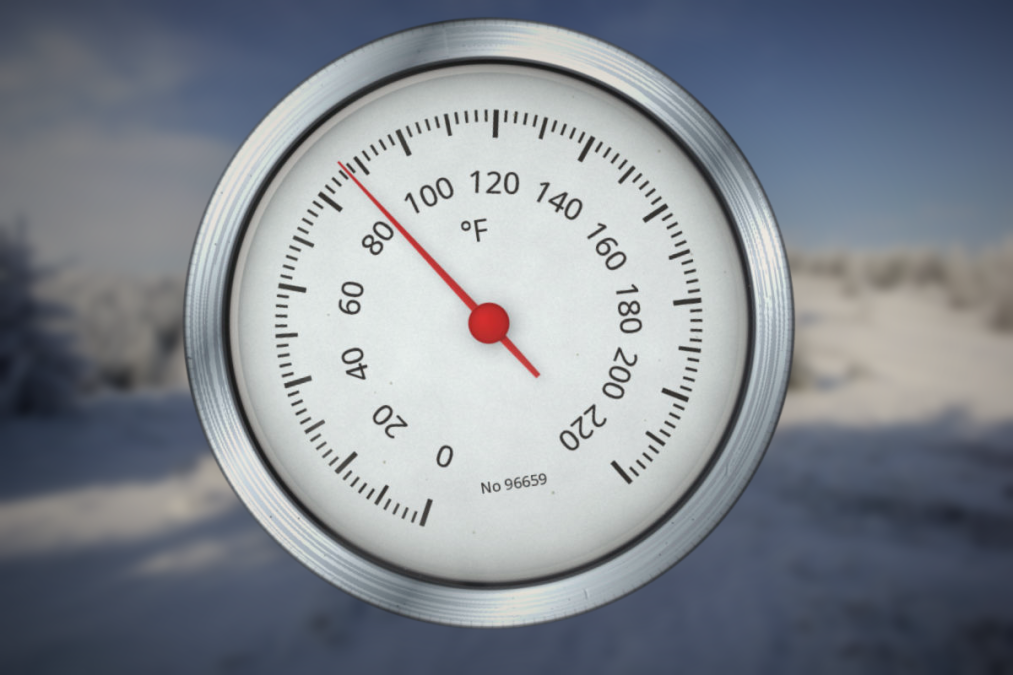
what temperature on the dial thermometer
87 °F
